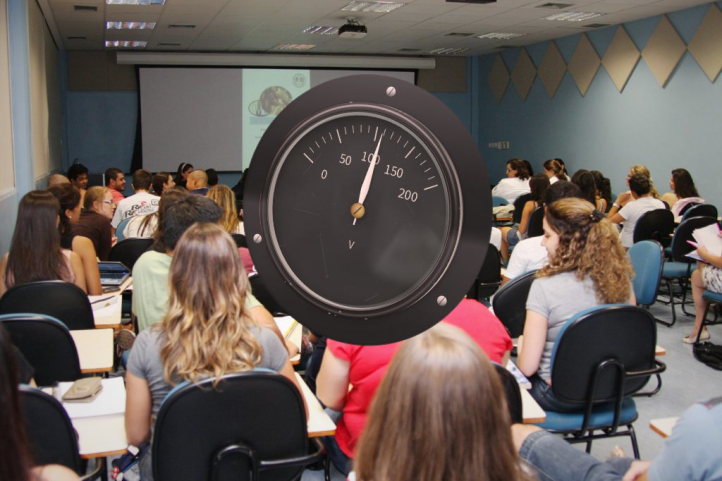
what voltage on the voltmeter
110 V
